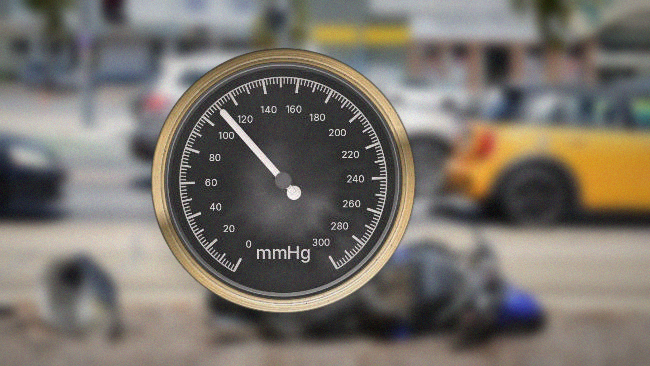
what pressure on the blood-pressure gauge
110 mmHg
